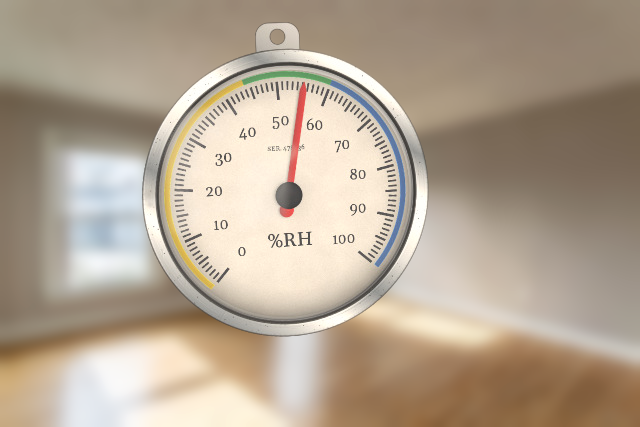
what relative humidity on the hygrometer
55 %
